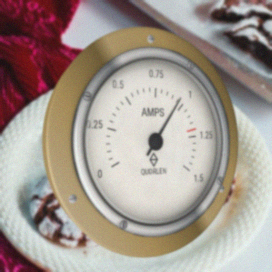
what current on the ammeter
0.95 A
